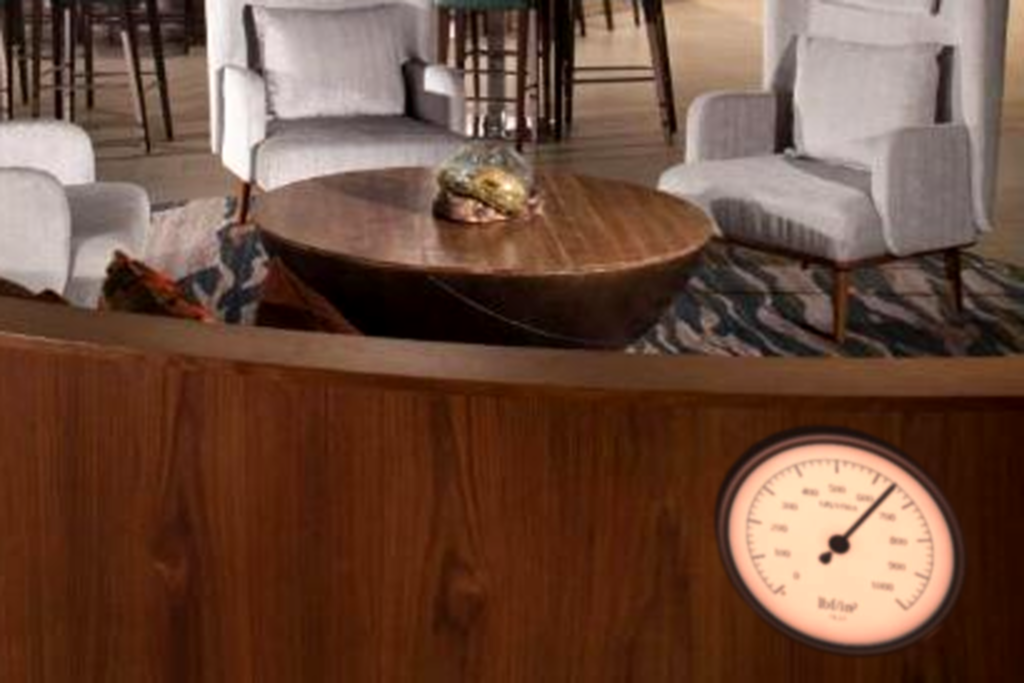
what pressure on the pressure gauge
640 psi
